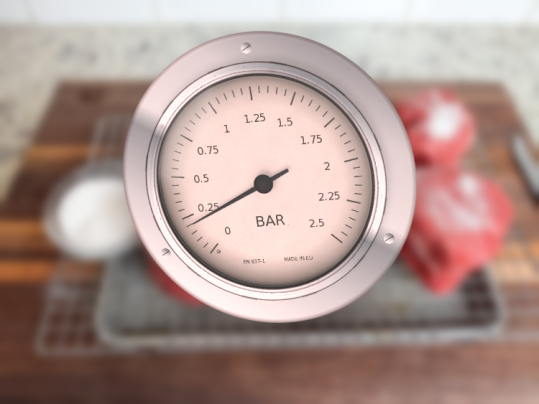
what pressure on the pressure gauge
0.2 bar
